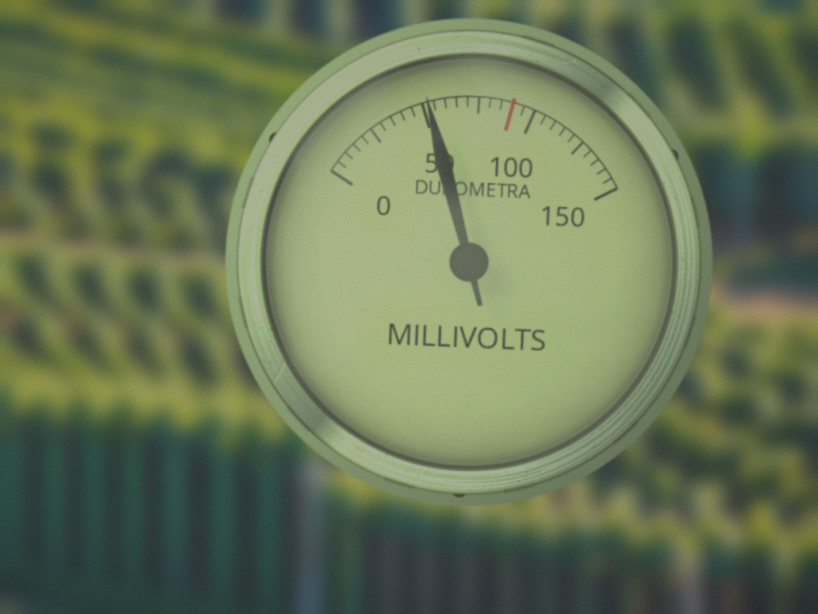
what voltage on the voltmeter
52.5 mV
